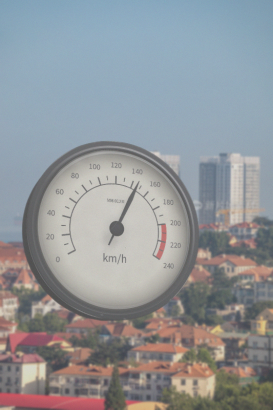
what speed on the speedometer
145 km/h
